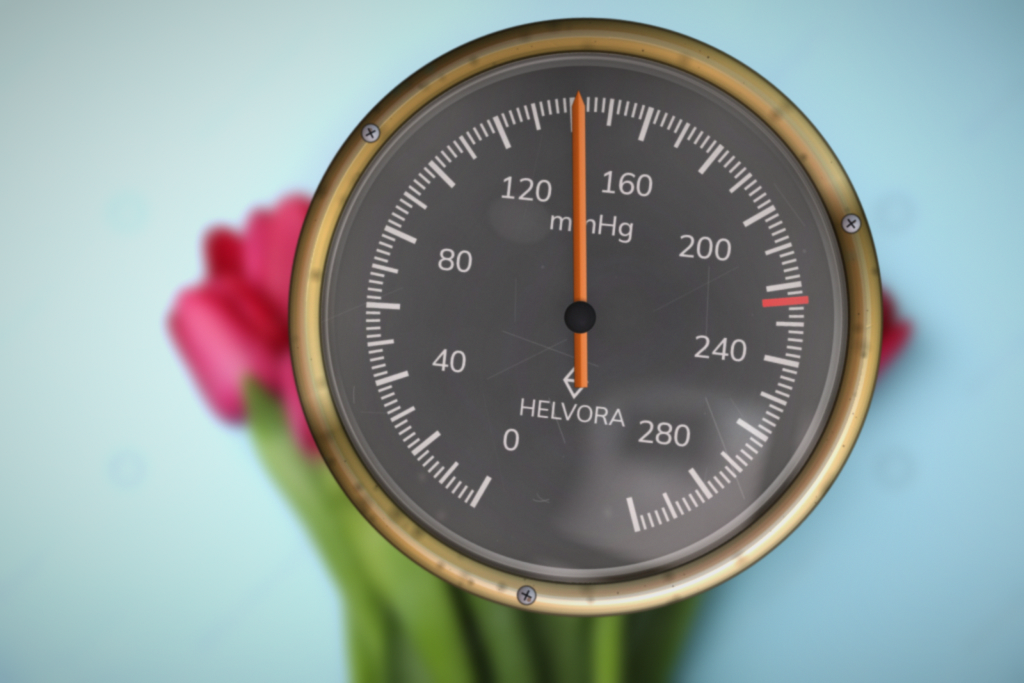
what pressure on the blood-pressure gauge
142 mmHg
